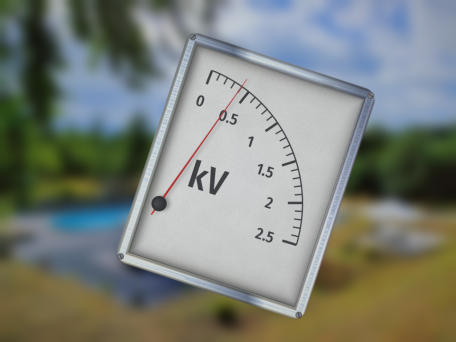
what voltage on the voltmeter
0.4 kV
